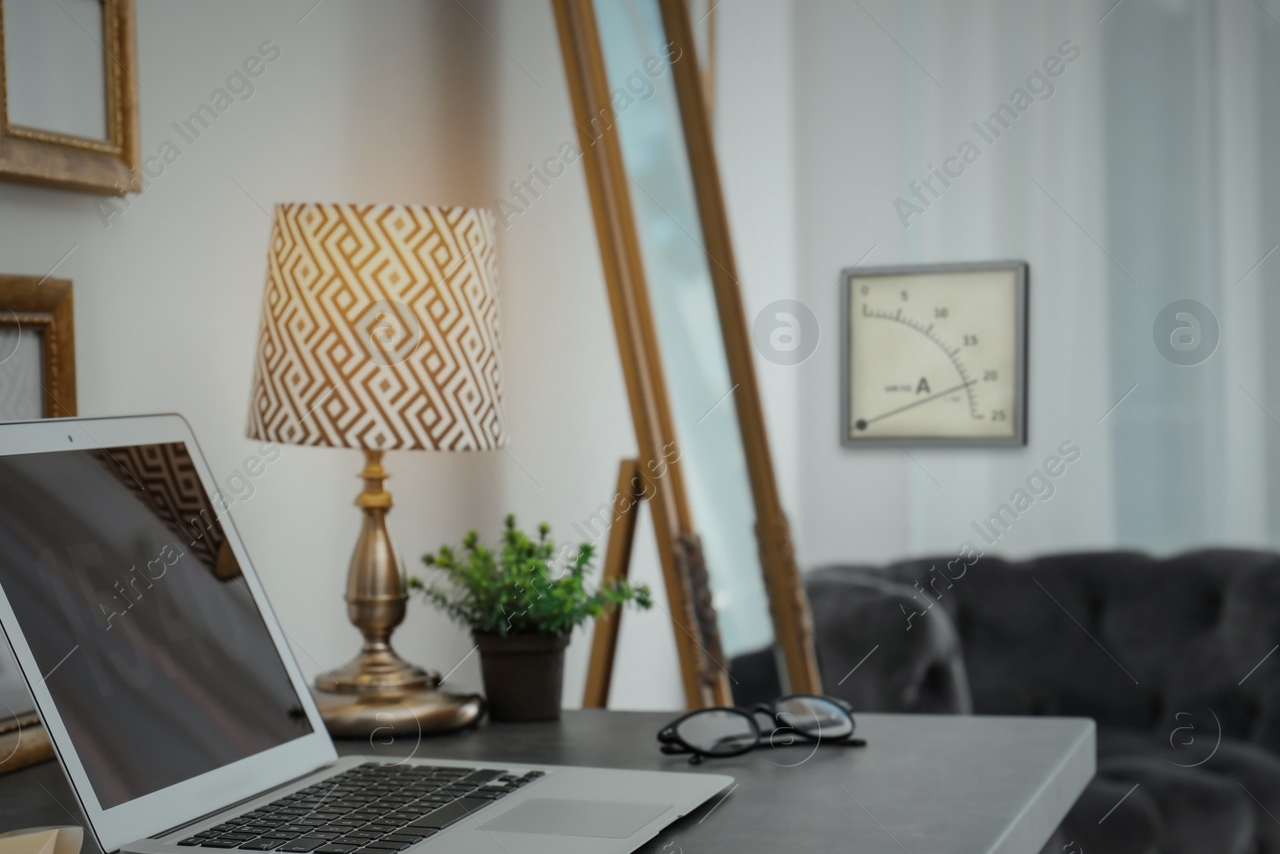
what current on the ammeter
20 A
